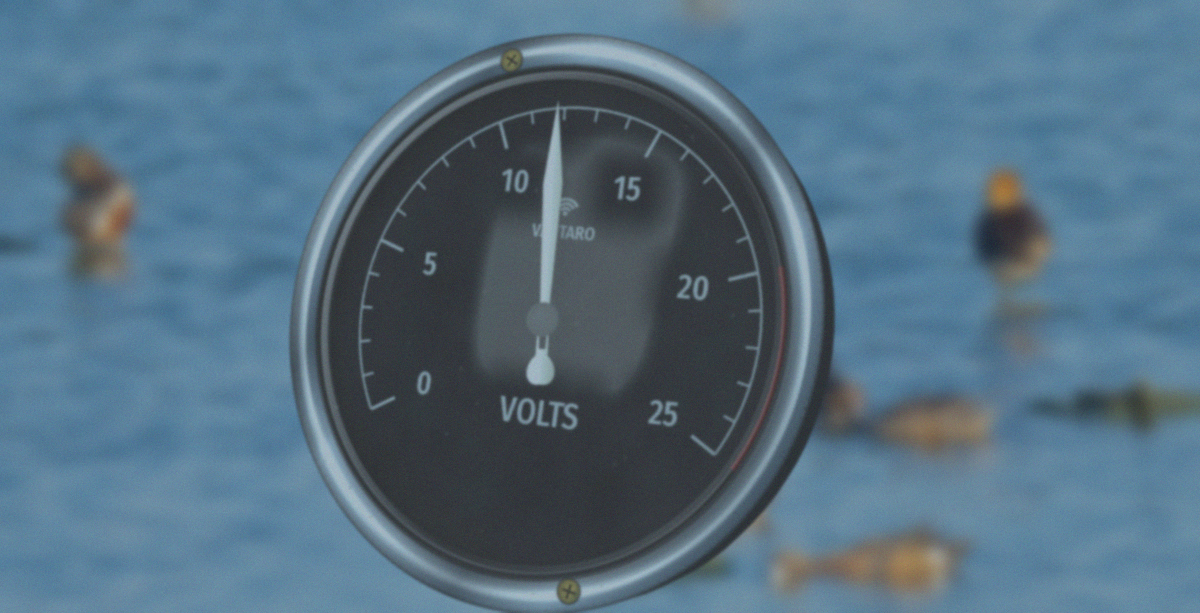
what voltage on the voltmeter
12 V
